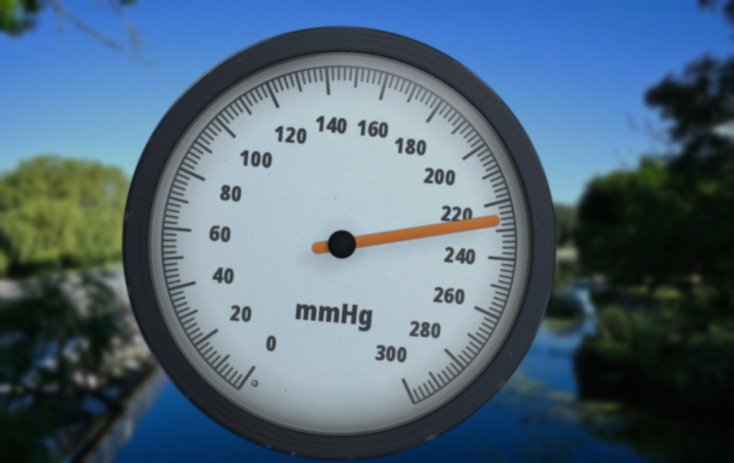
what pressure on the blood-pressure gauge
226 mmHg
